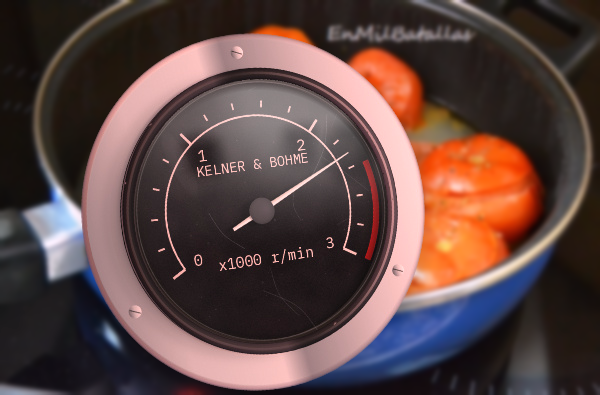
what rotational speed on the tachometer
2300 rpm
